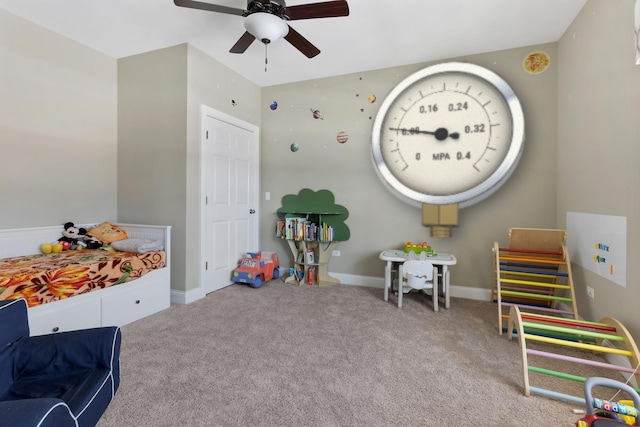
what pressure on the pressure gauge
0.08 MPa
